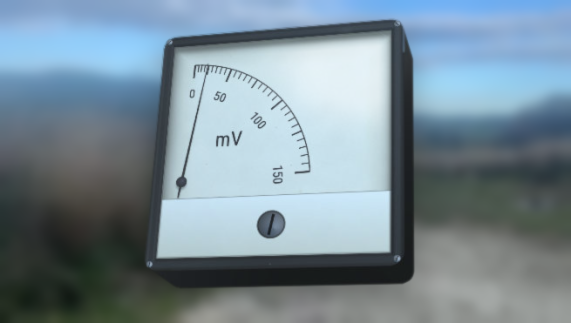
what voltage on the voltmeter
25 mV
